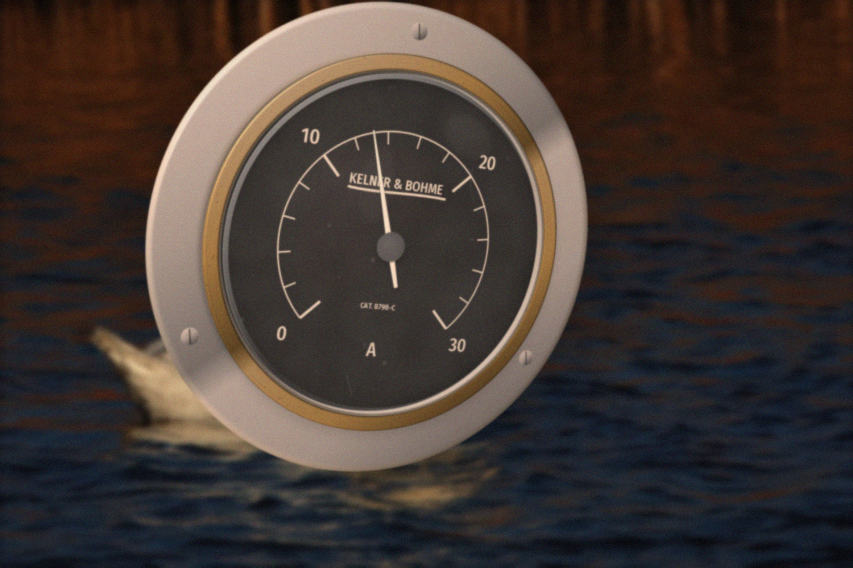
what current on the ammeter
13 A
